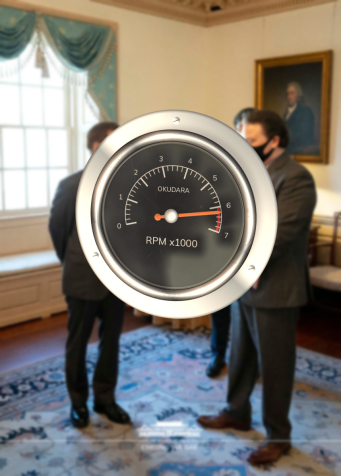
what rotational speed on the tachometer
6200 rpm
